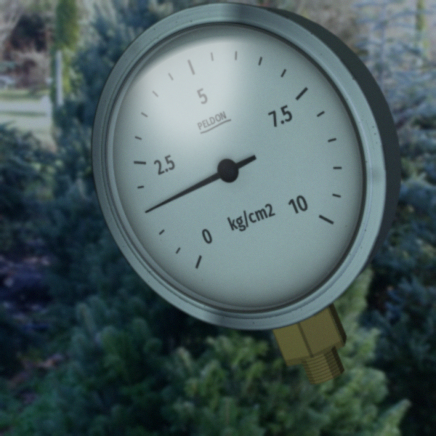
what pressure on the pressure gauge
1.5 kg/cm²
